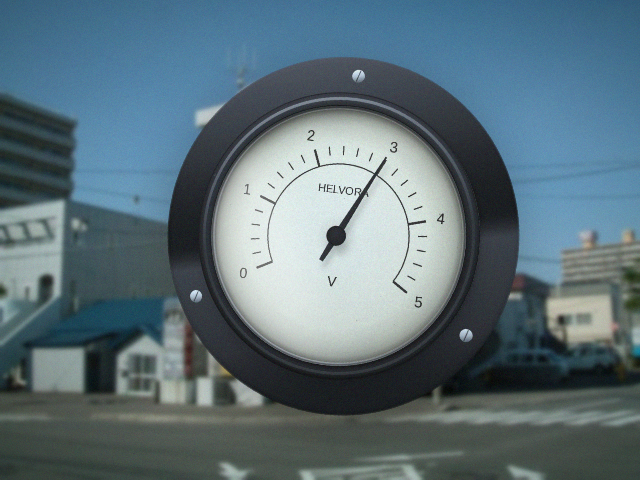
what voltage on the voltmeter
3 V
